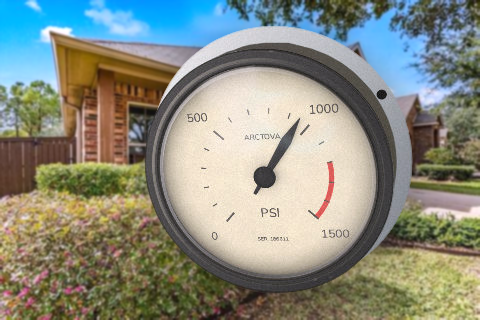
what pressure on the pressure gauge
950 psi
